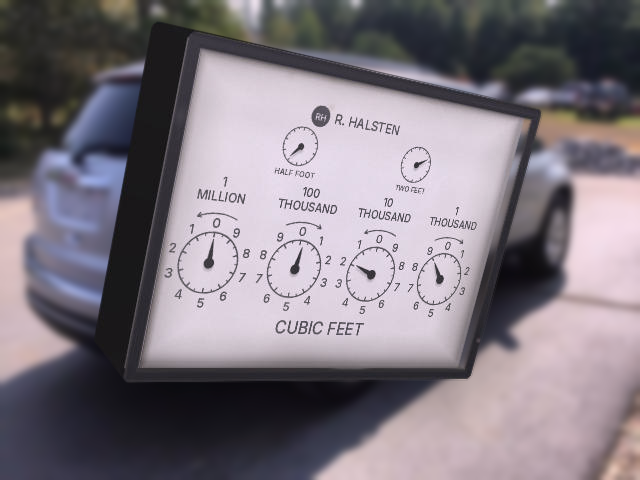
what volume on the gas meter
1900 ft³
